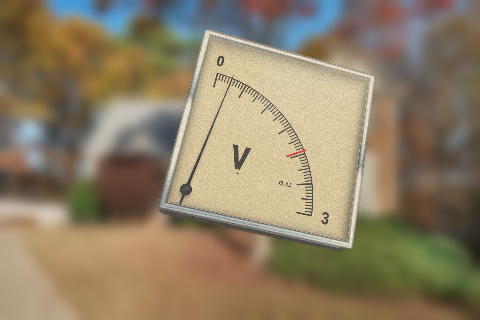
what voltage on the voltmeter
0.25 V
